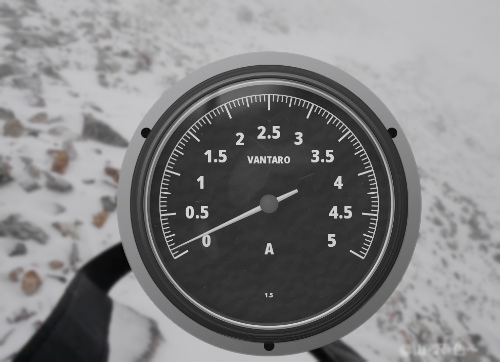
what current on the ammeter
0.1 A
